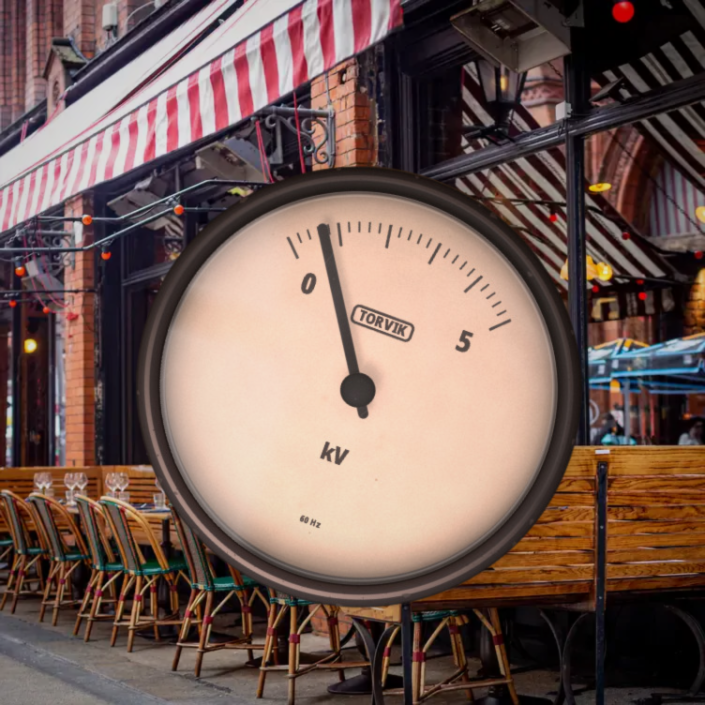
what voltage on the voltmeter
0.7 kV
